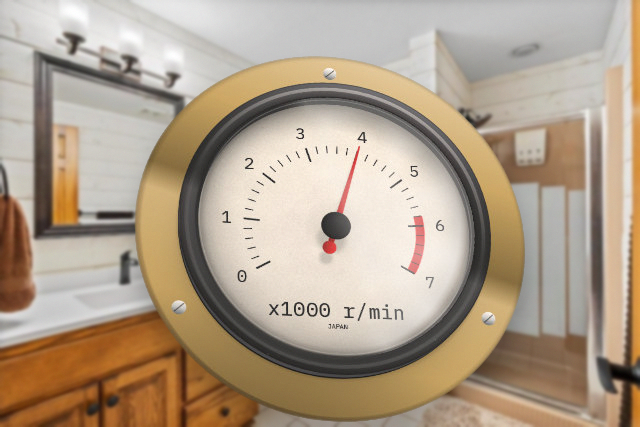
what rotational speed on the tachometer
4000 rpm
